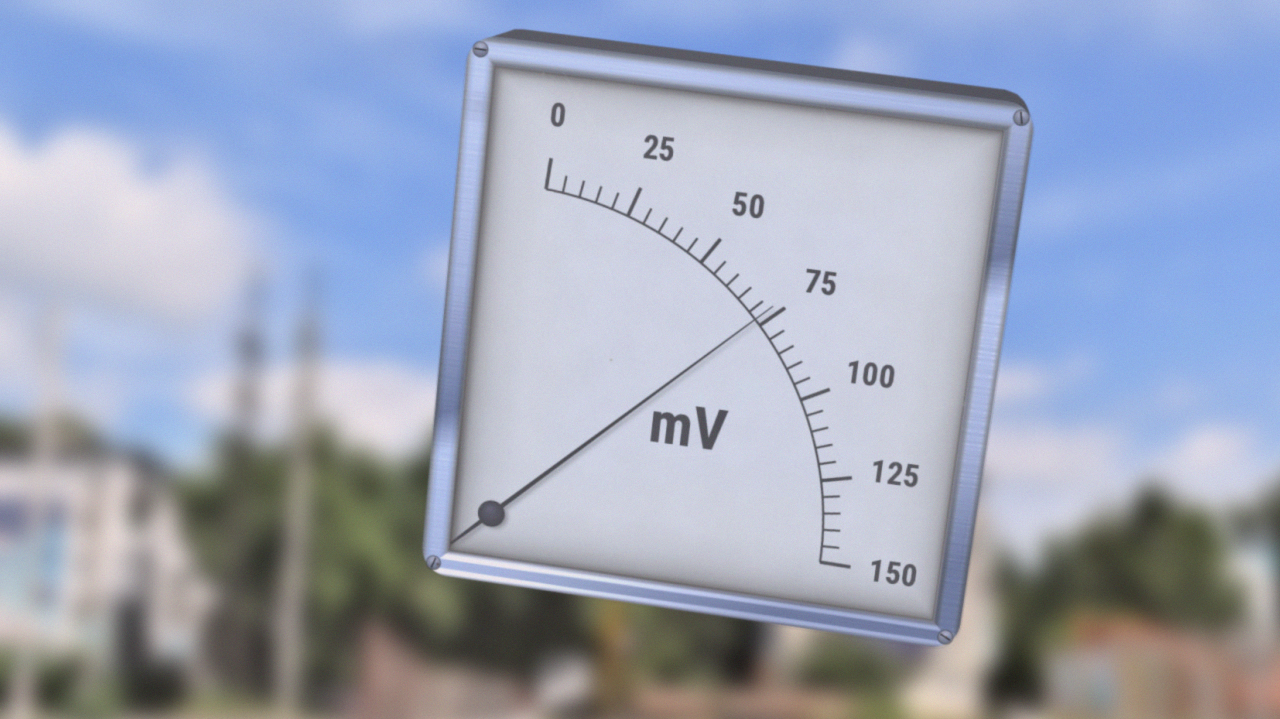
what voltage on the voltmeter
72.5 mV
